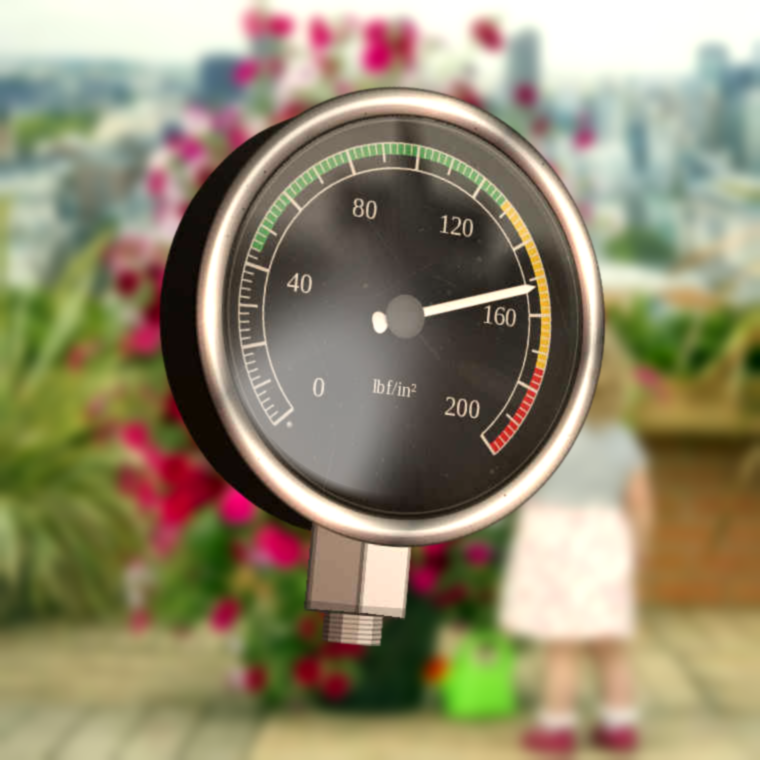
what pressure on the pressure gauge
152 psi
